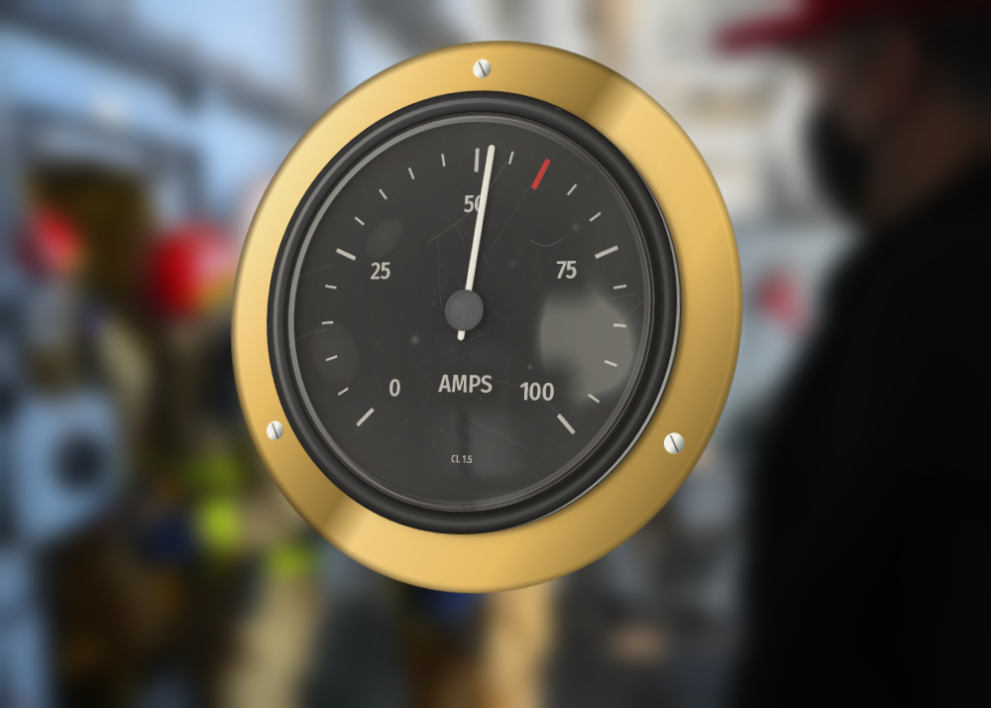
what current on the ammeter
52.5 A
